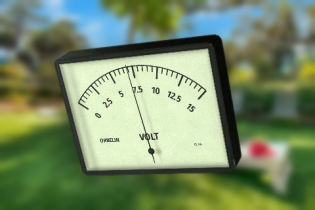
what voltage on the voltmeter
7 V
